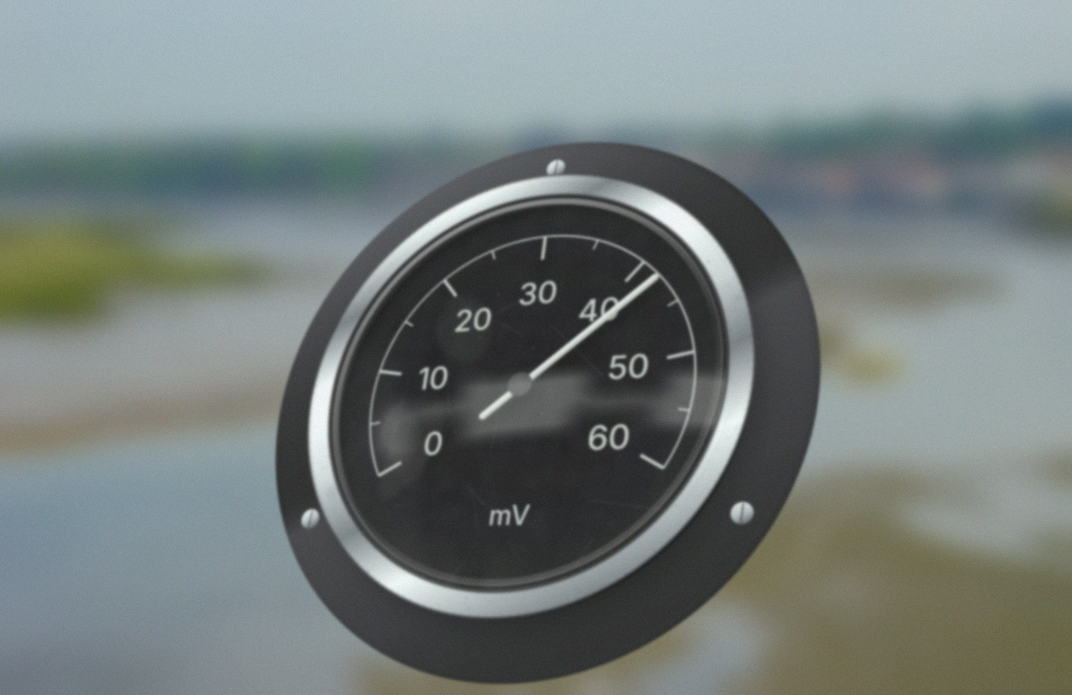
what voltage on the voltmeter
42.5 mV
